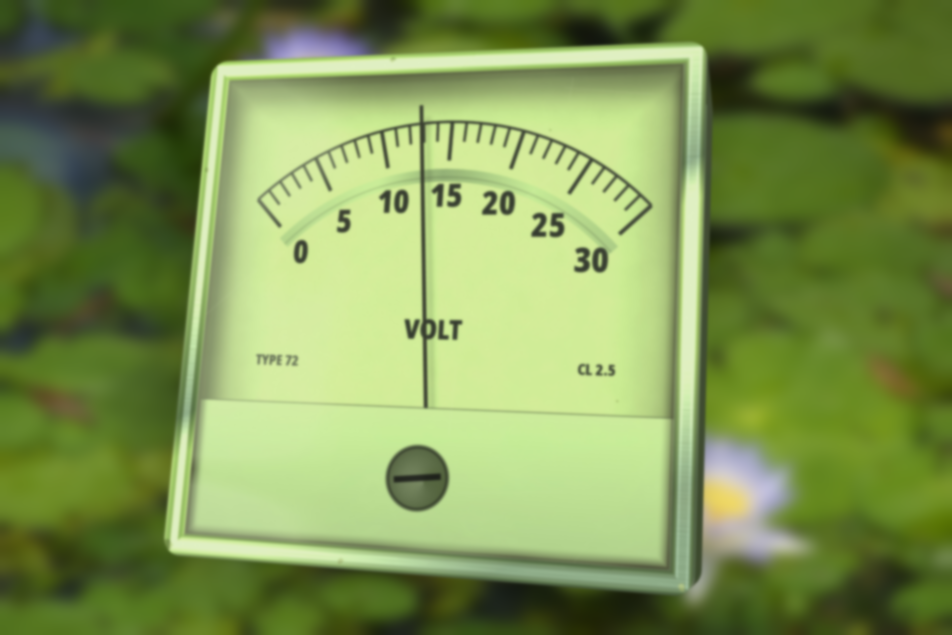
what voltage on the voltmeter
13 V
